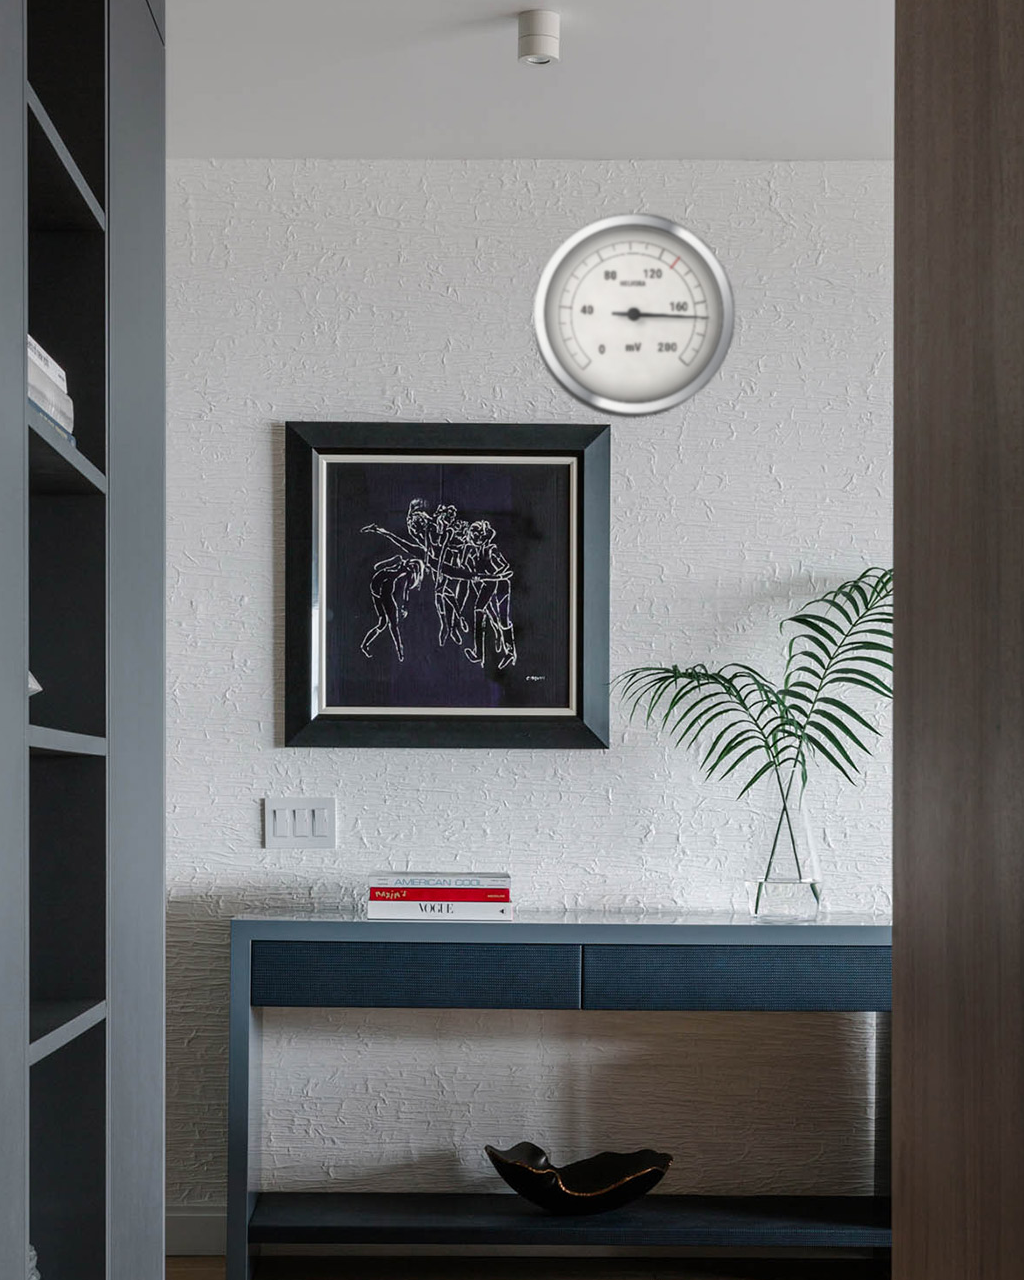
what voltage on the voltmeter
170 mV
